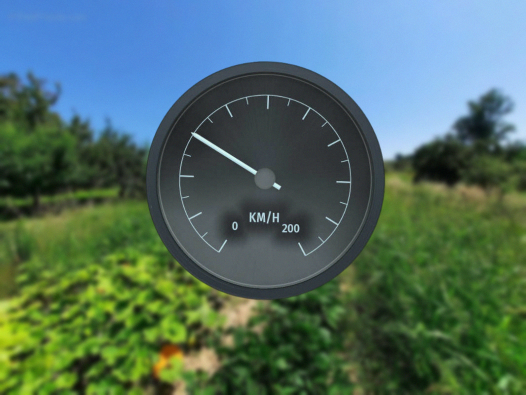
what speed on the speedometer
60 km/h
